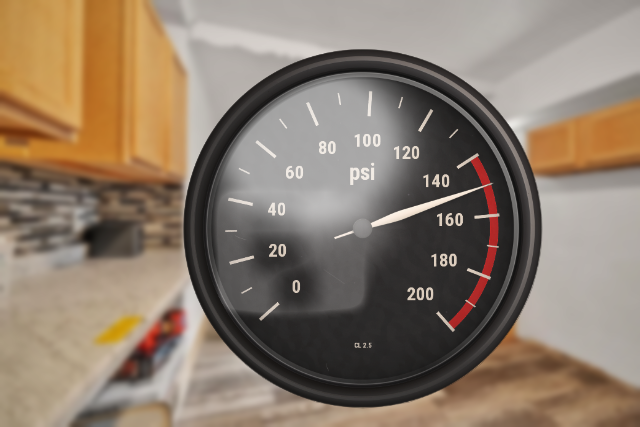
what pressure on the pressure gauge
150 psi
